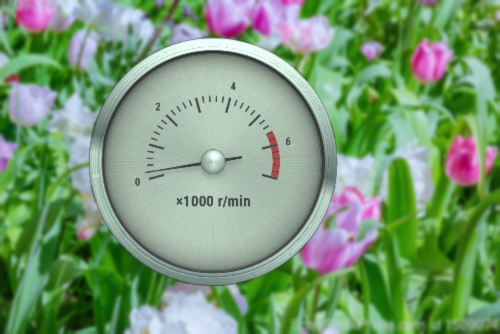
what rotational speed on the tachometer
200 rpm
